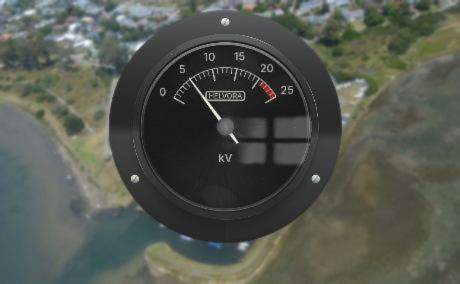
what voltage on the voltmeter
5 kV
